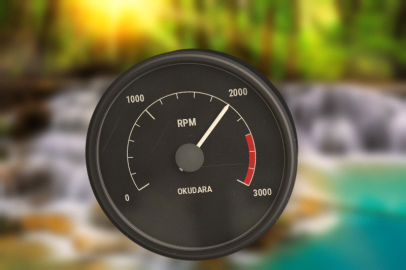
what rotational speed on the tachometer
2000 rpm
